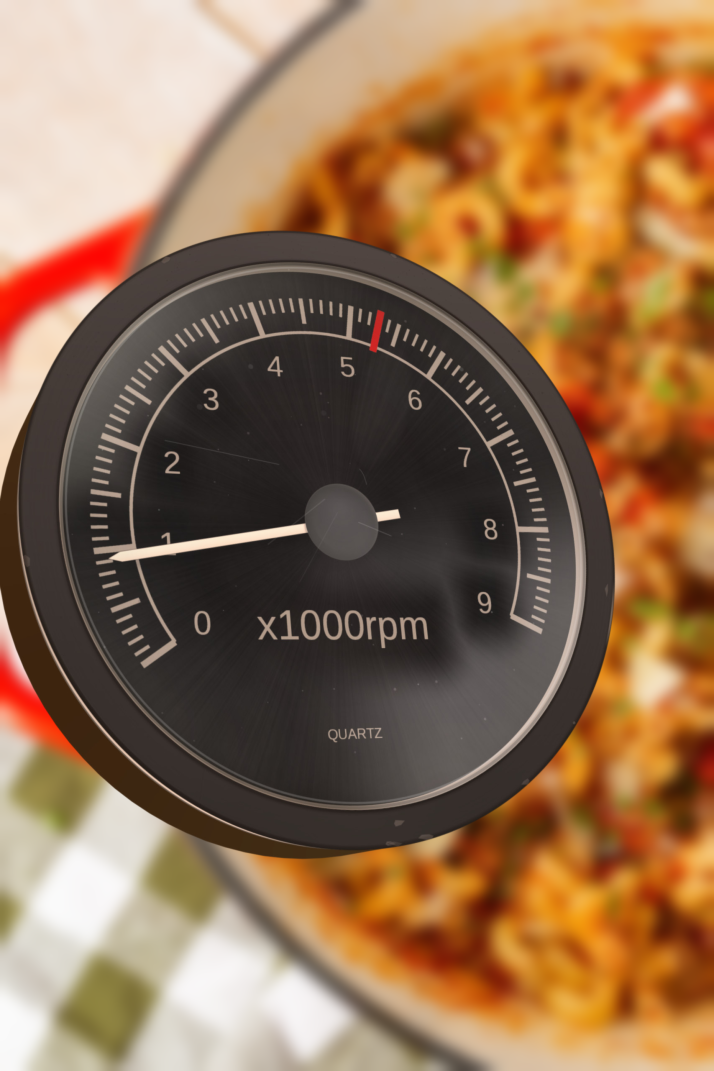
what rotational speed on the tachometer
900 rpm
